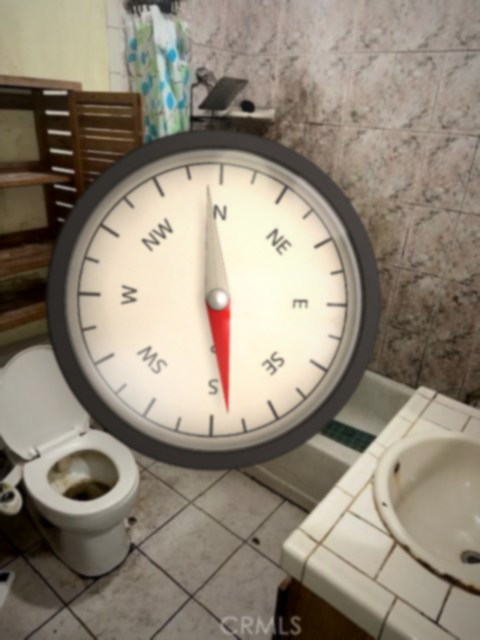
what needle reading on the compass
172.5 °
